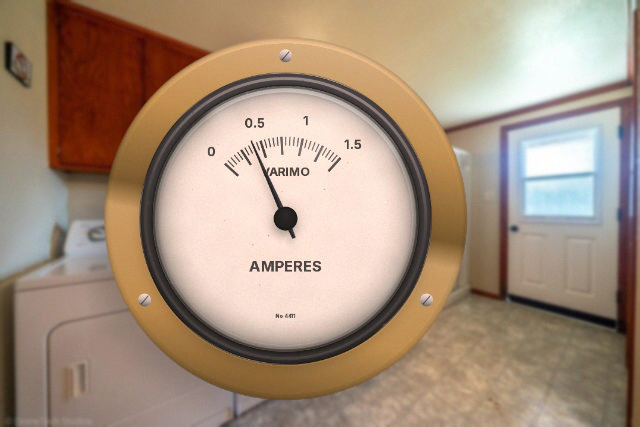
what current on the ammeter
0.4 A
